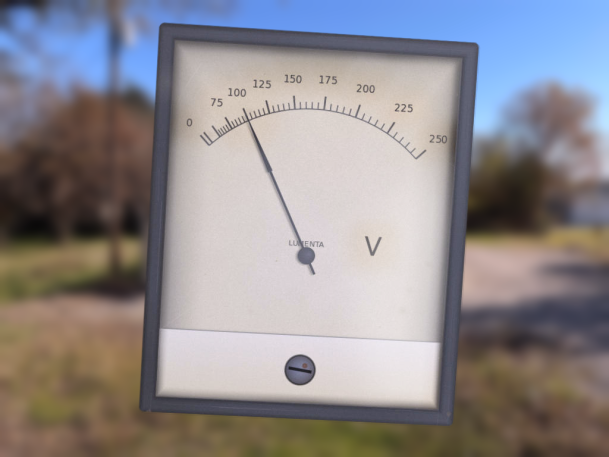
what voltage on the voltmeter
100 V
